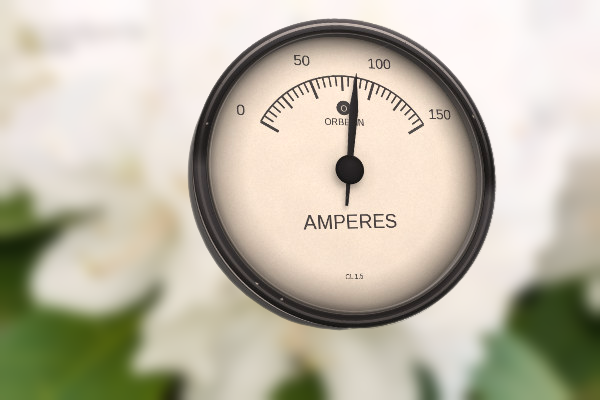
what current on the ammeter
85 A
